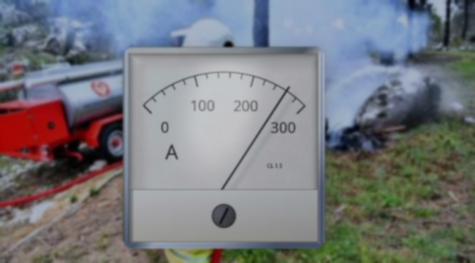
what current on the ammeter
260 A
